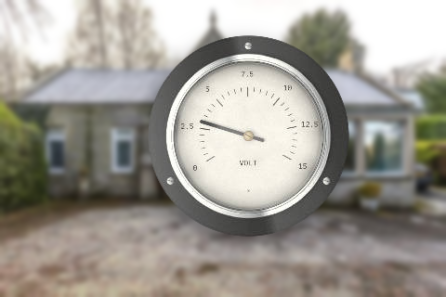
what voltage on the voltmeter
3 V
